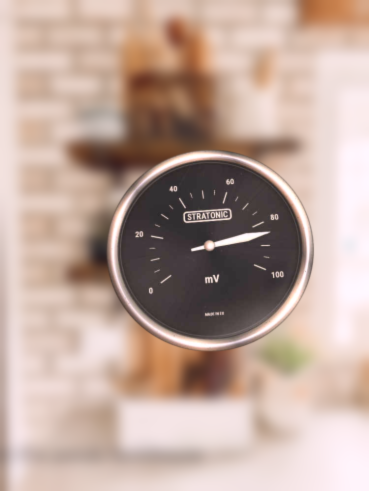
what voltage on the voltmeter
85 mV
